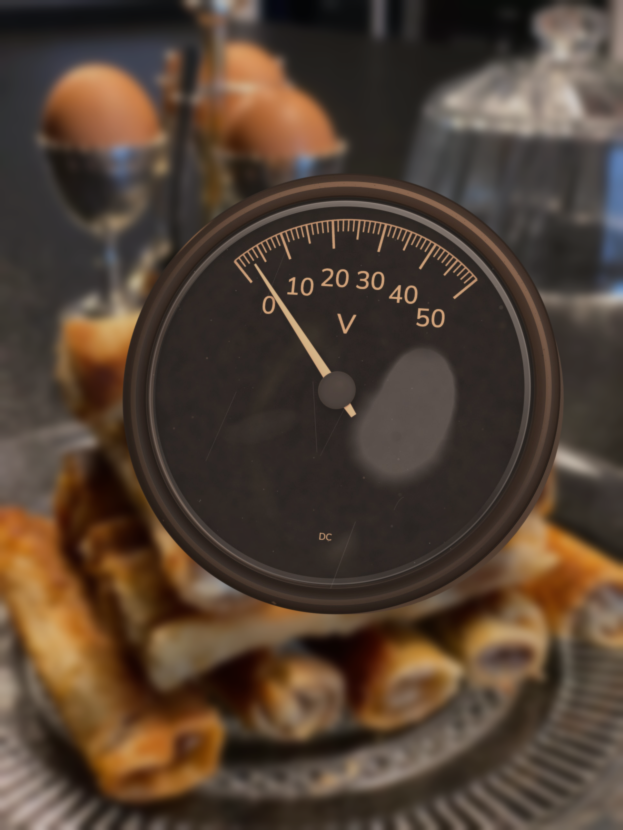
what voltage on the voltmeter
3 V
